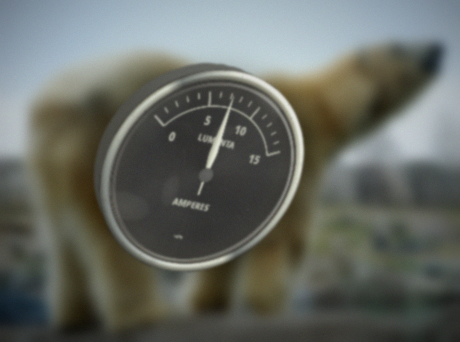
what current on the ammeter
7 A
